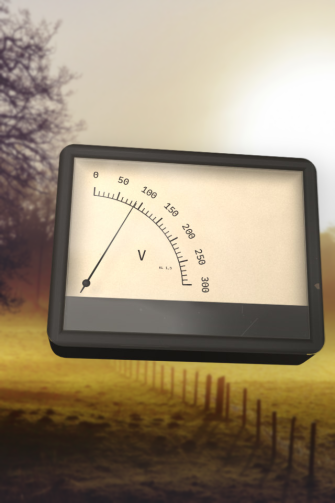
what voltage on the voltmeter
90 V
